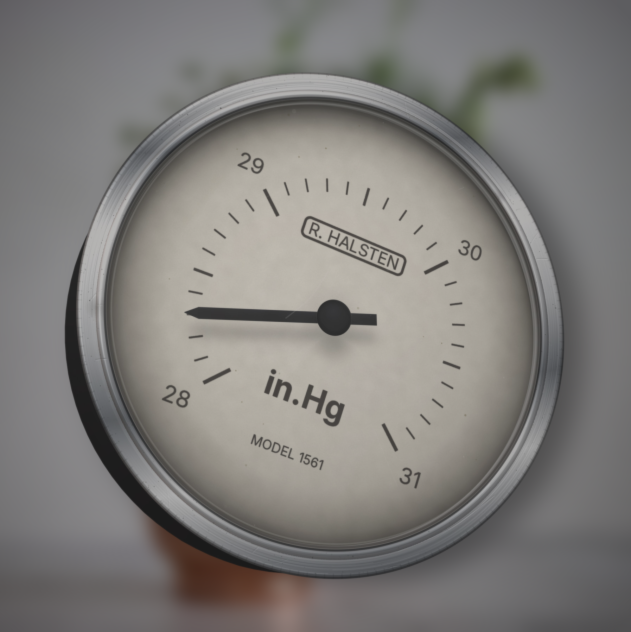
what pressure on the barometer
28.3 inHg
